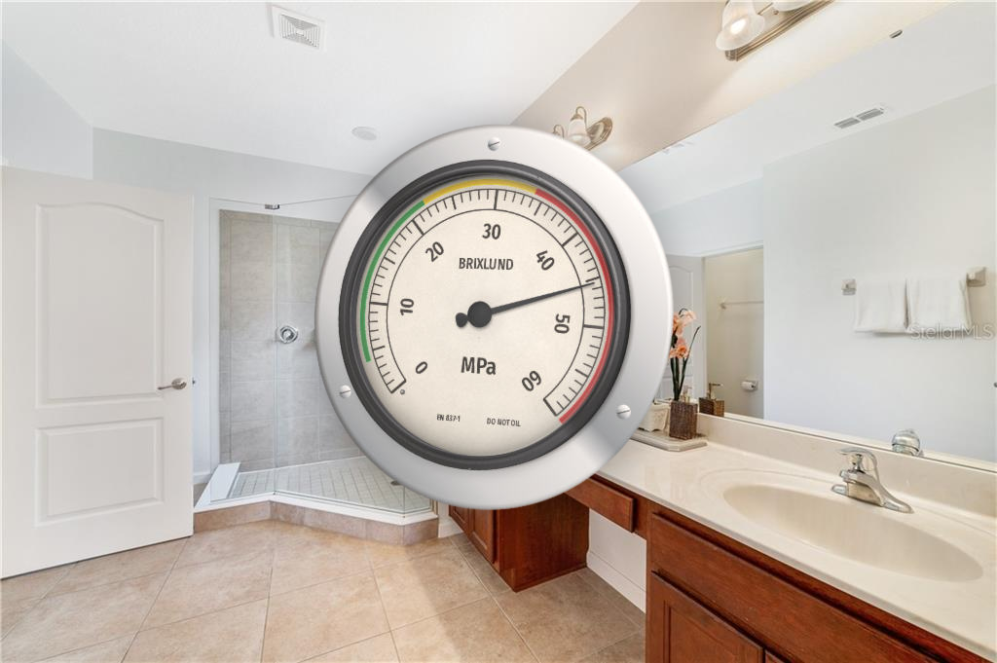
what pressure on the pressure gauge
45.5 MPa
